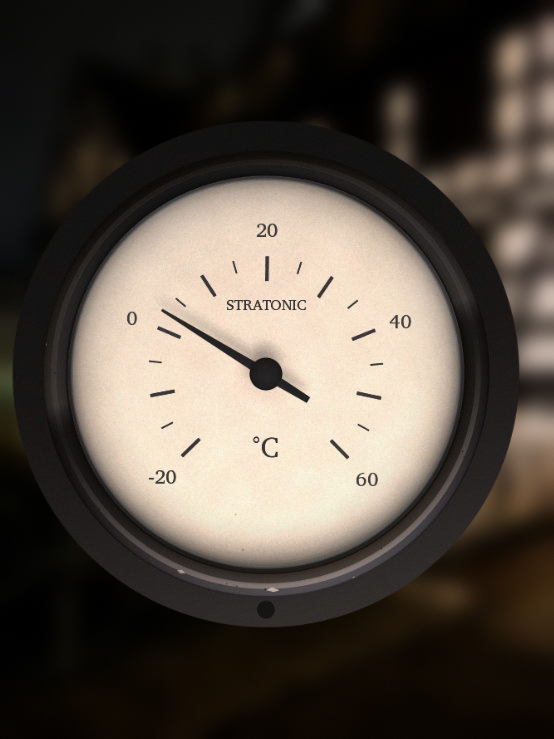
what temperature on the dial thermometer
2.5 °C
